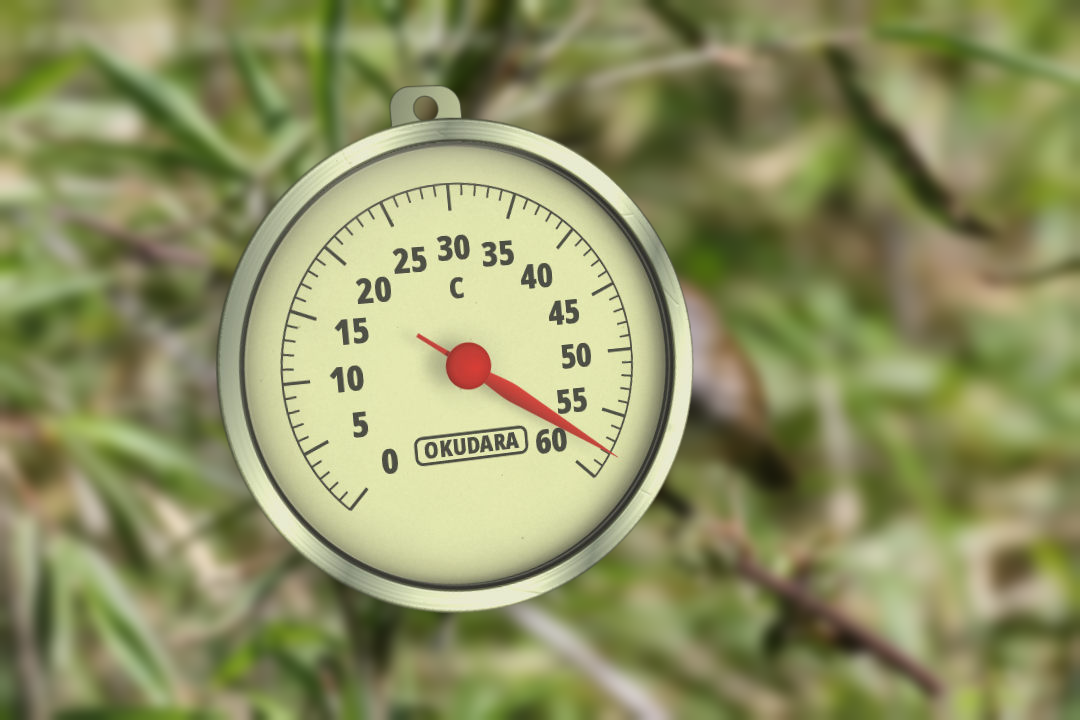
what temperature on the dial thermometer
58 °C
